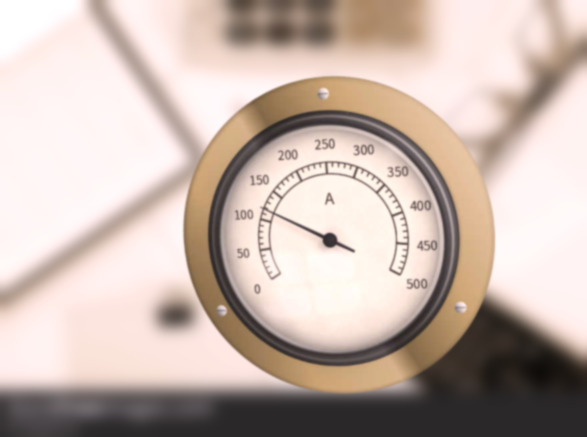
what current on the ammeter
120 A
